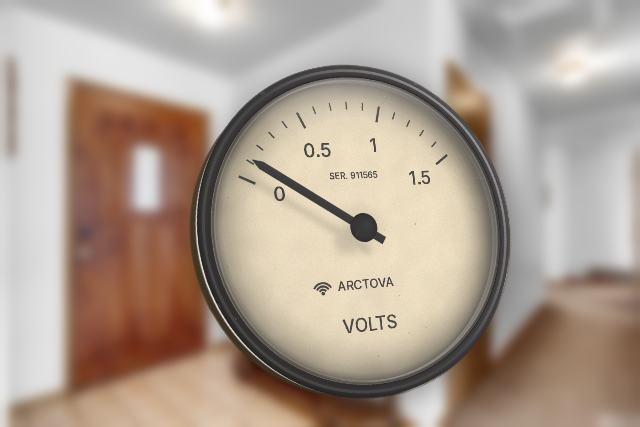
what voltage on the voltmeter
0.1 V
